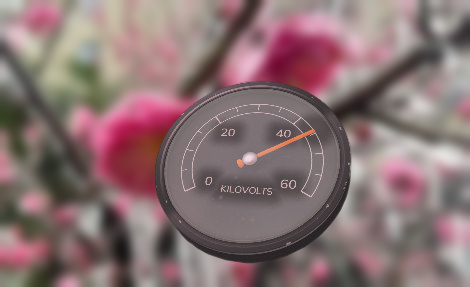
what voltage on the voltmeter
45 kV
